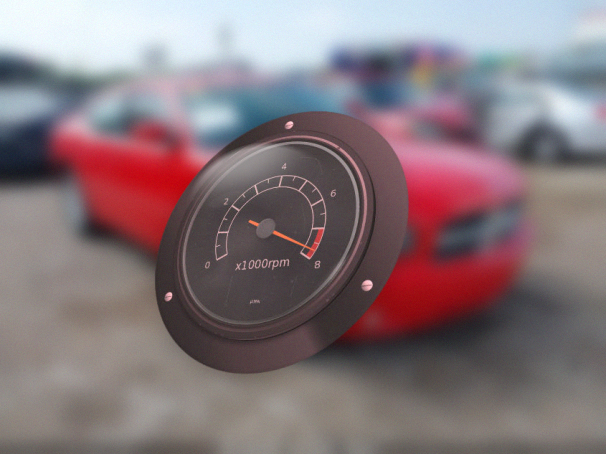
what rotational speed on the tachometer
7750 rpm
